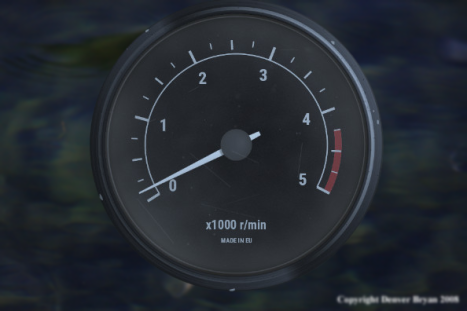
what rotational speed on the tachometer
125 rpm
